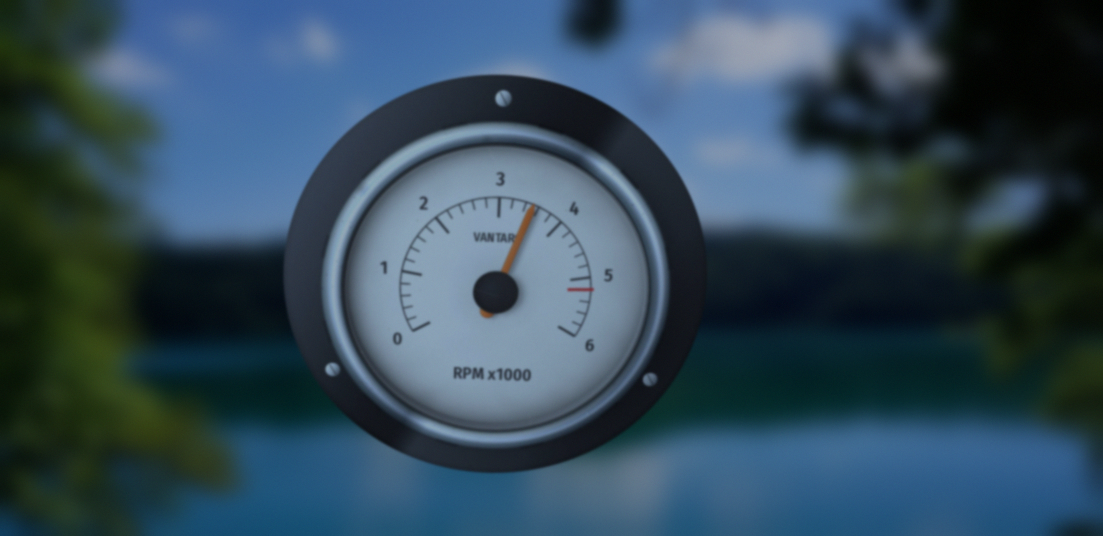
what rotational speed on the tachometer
3500 rpm
